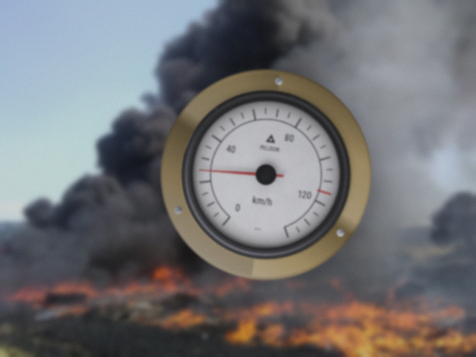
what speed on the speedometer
25 km/h
